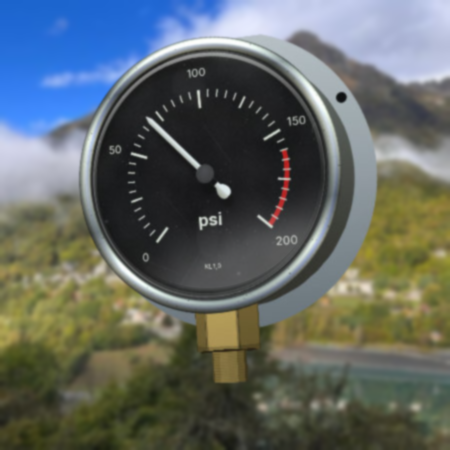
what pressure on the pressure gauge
70 psi
